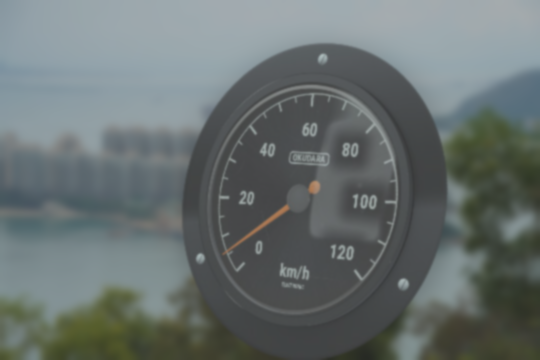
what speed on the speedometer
5 km/h
